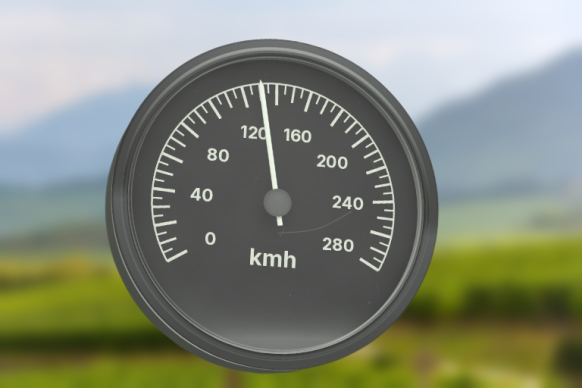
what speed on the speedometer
130 km/h
